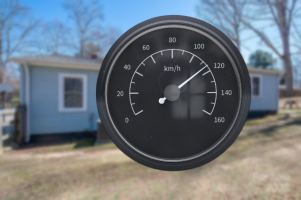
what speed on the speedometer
115 km/h
